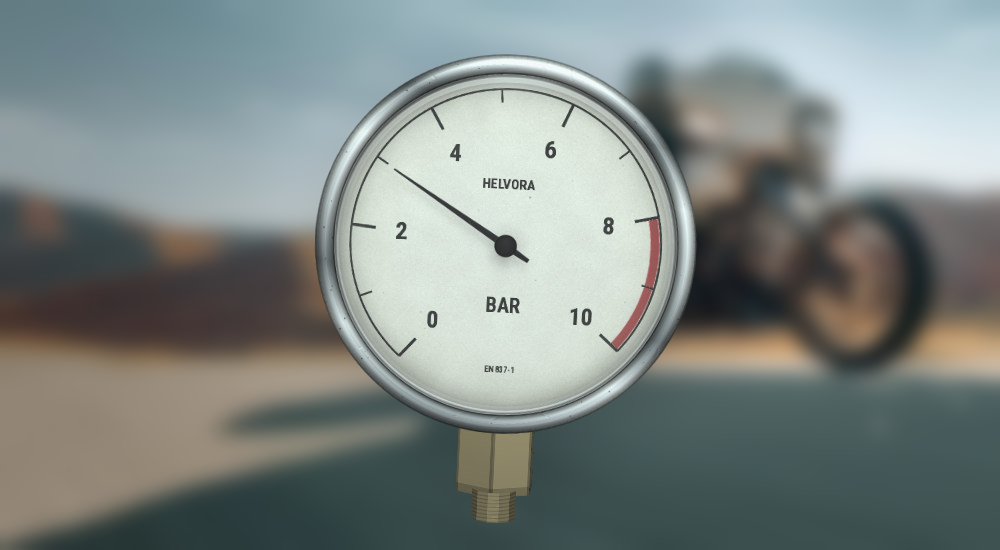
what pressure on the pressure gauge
3 bar
